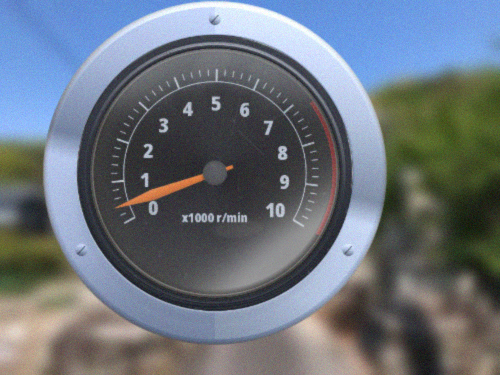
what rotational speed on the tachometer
400 rpm
